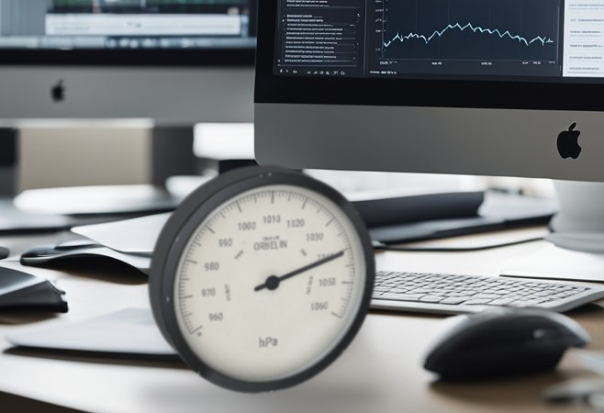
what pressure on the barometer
1040 hPa
